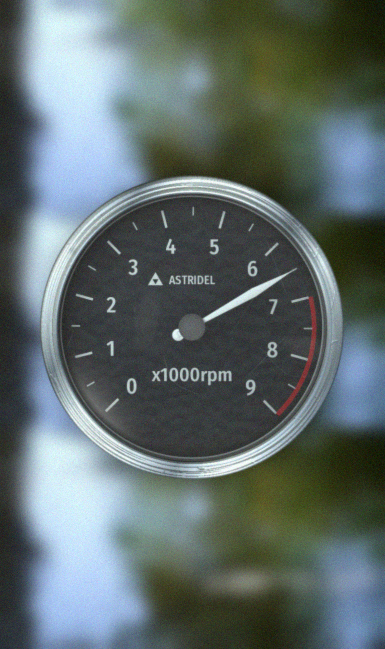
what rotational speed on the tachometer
6500 rpm
